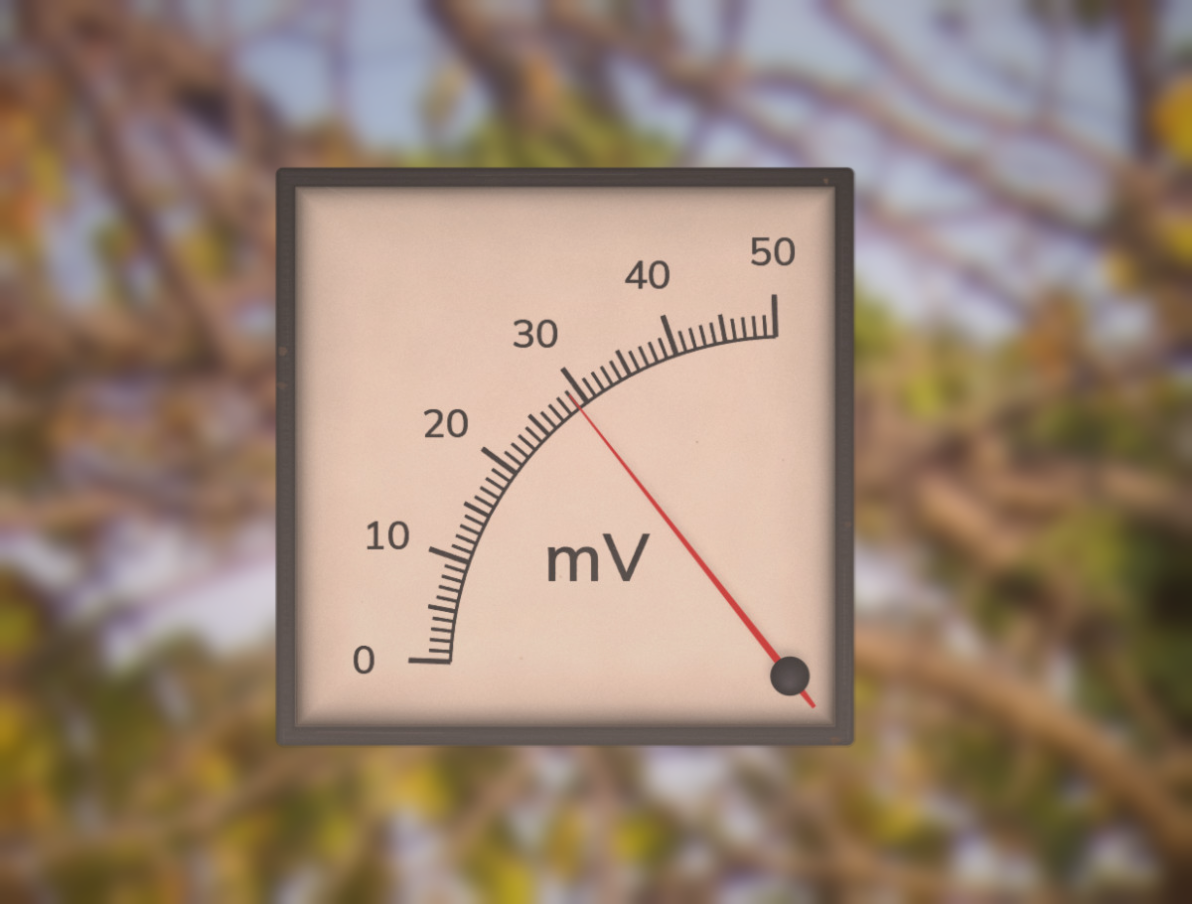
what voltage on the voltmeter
29 mV
